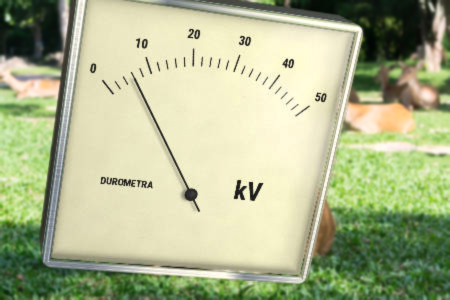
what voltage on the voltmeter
6 kV
